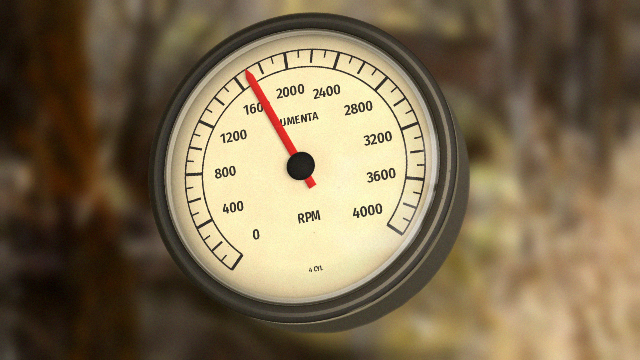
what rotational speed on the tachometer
1700 rpm
